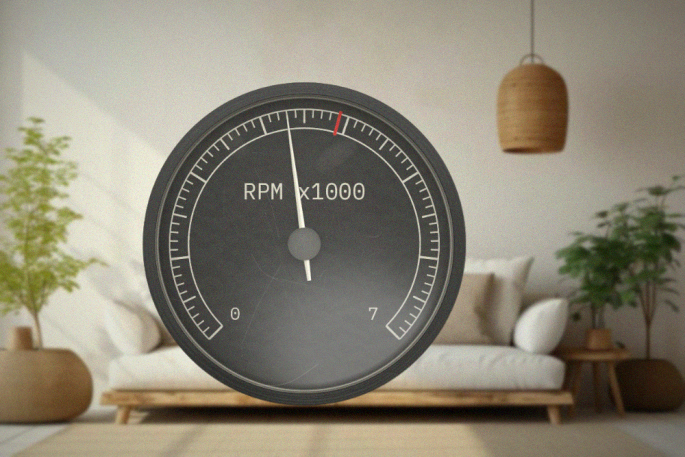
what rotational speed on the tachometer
3300 rpm
